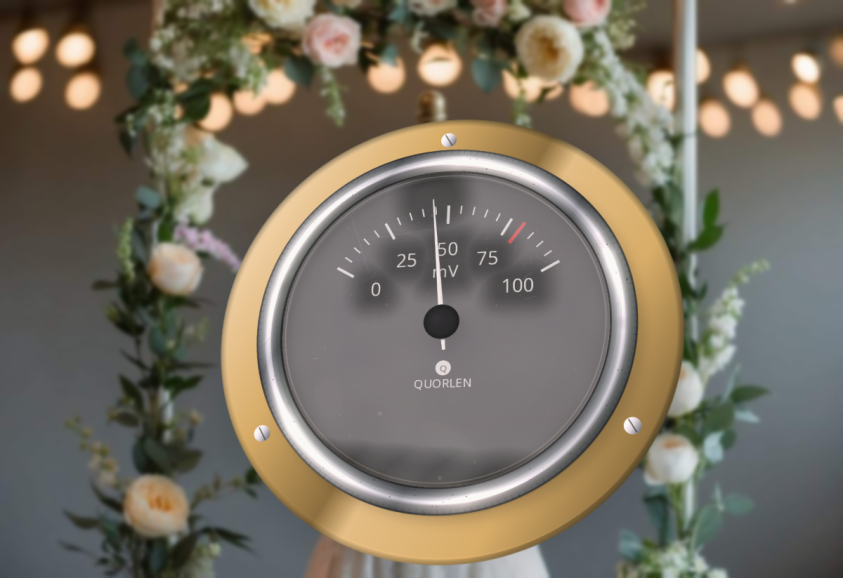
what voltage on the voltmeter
45 mV
